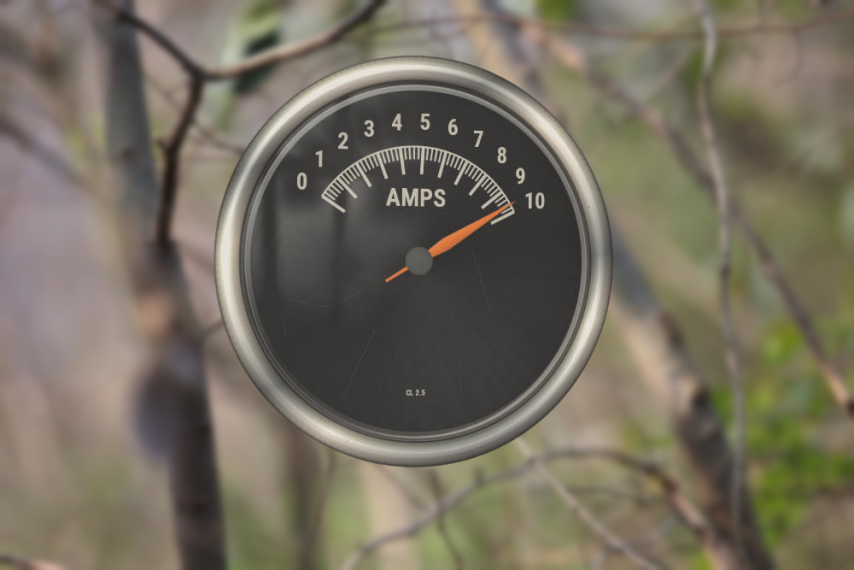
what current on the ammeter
9.6 A
